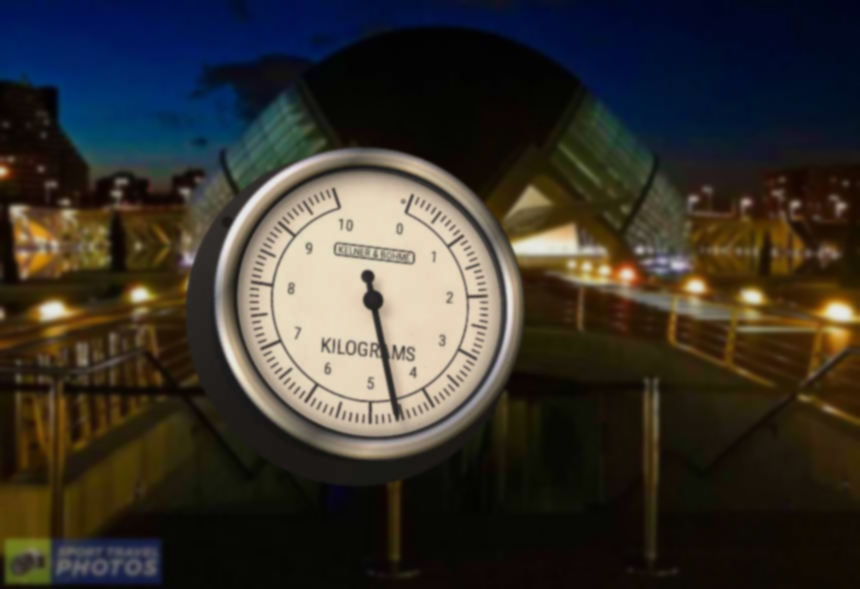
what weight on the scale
4.6 kg
